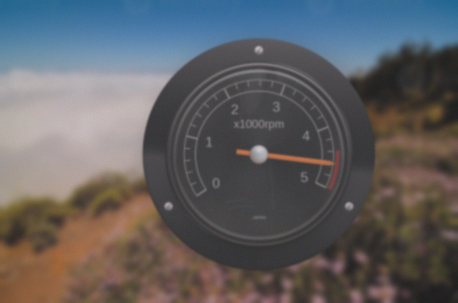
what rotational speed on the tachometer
4600 rpm
